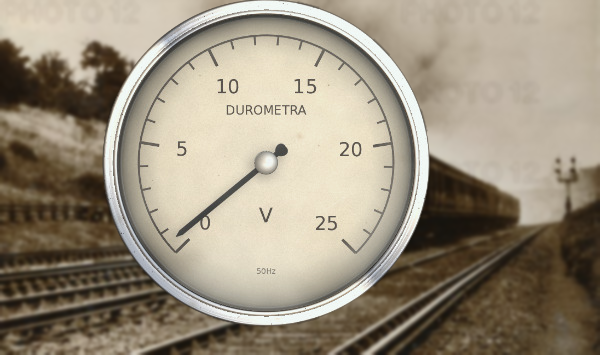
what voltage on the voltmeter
0.5 V
